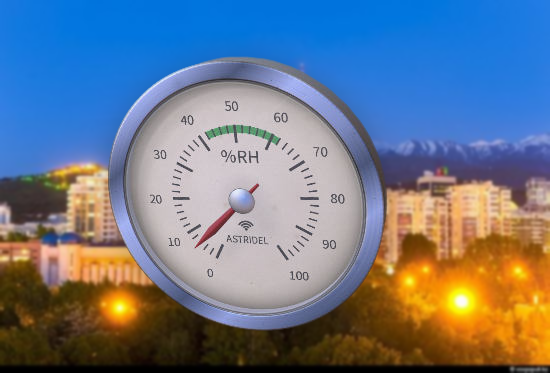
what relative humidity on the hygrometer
6 %
